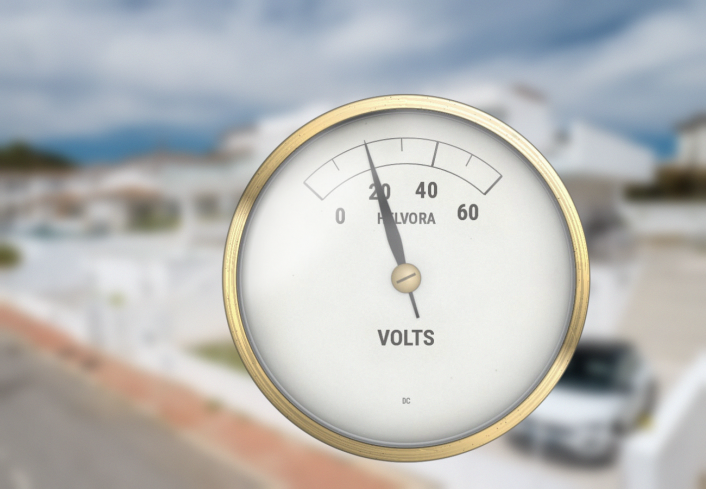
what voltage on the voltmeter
20 V
